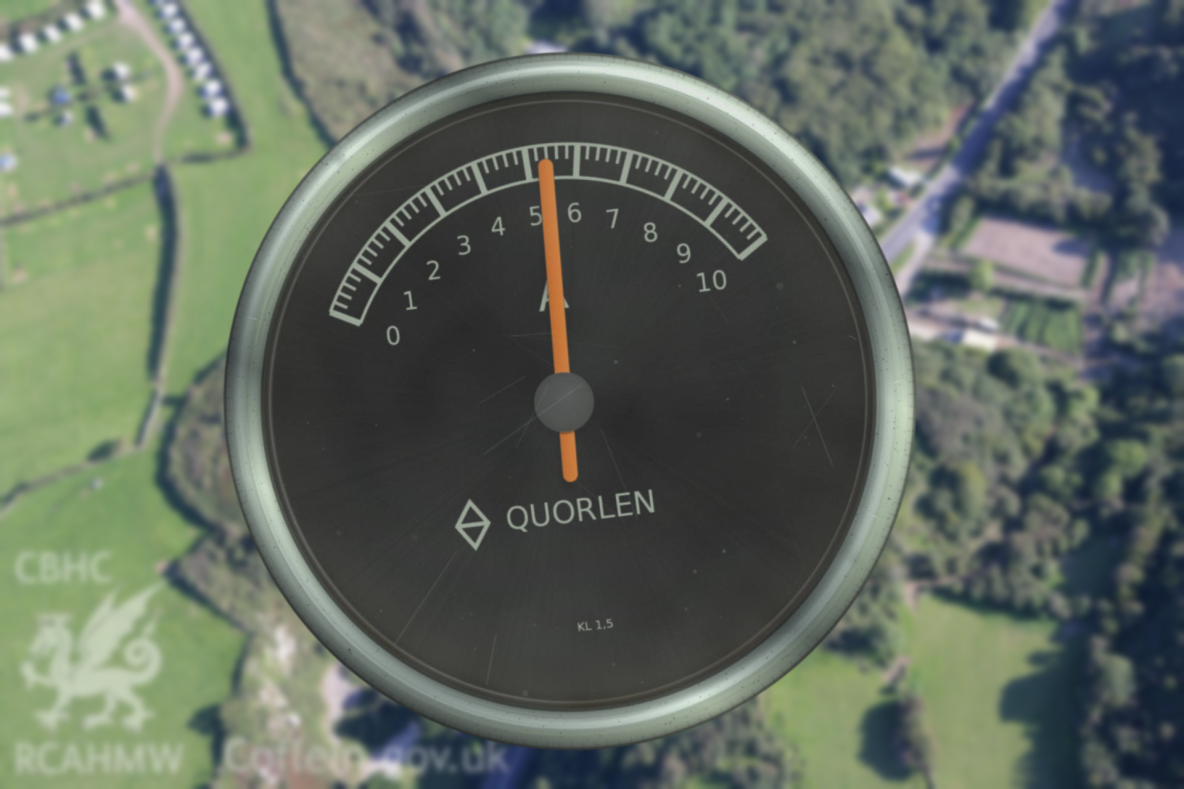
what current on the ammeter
5.4 A
